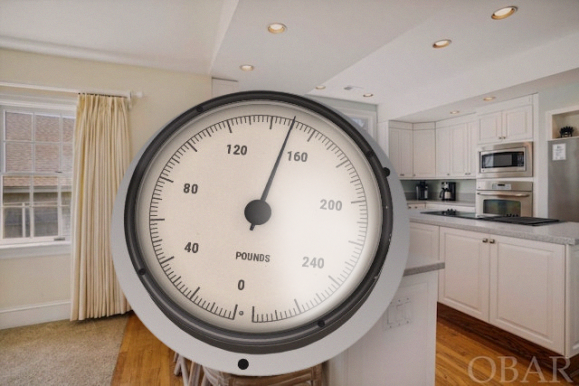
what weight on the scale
150 lb
